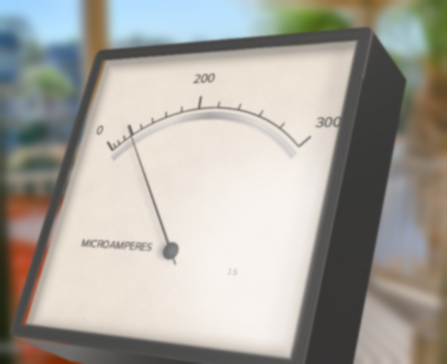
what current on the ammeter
100 µA
